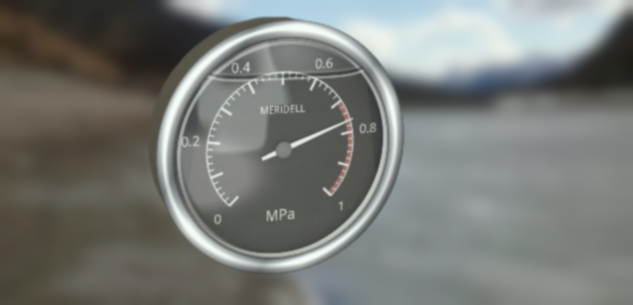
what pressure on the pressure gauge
0.76 MPa
